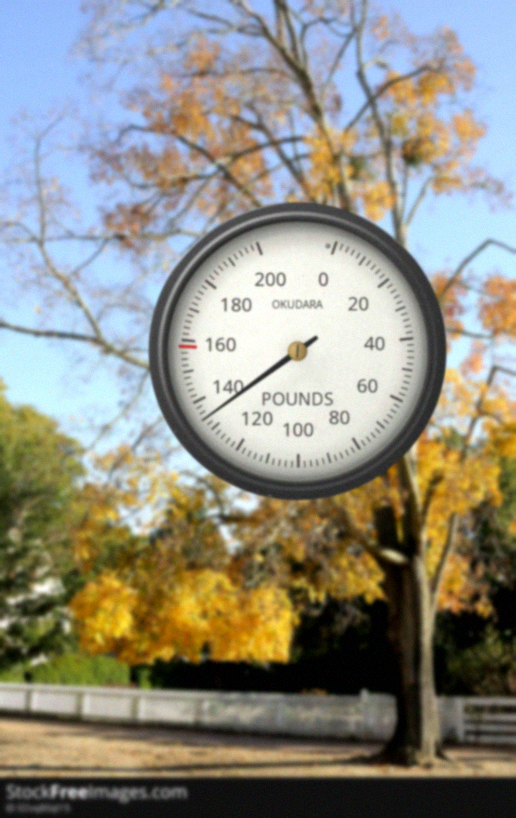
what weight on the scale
134 lb
